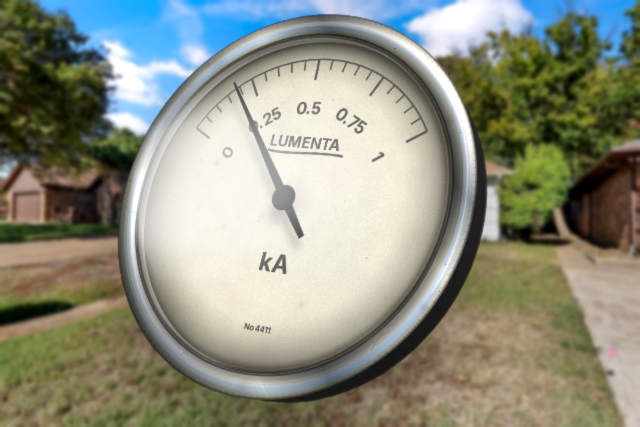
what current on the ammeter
0.2 kA
